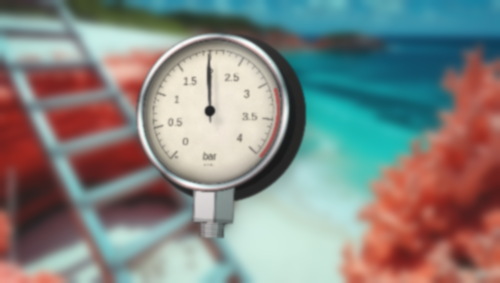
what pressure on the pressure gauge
2 bar
